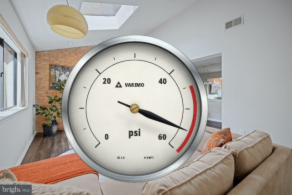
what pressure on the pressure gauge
55 psi
